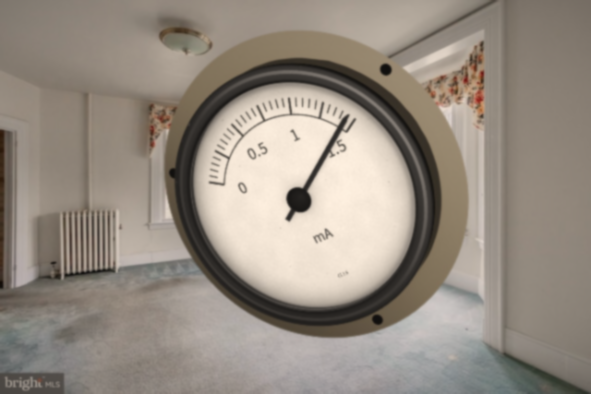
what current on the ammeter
1.45 mA
